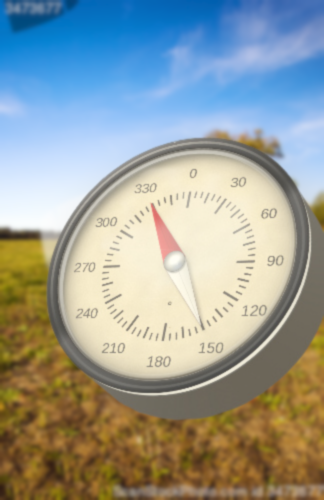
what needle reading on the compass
330 °
